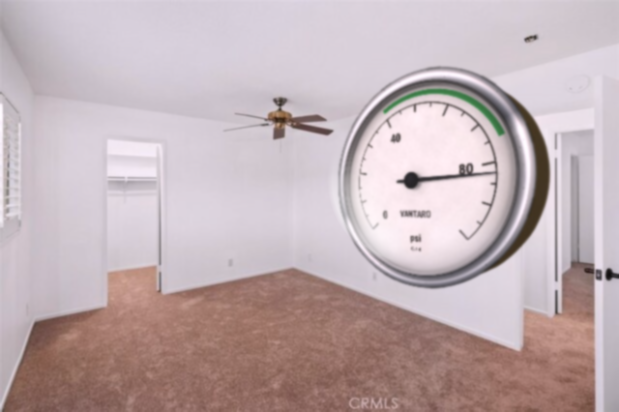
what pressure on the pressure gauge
82.5 psi
